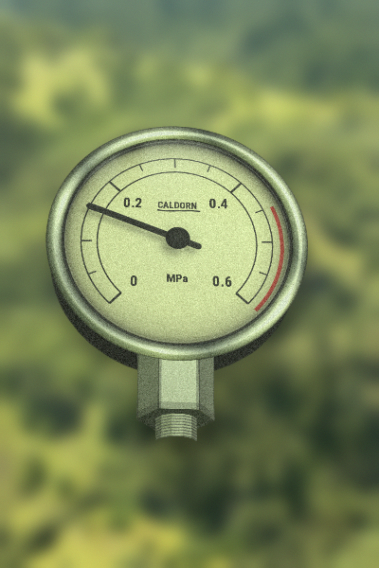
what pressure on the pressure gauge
0.15 MPa
